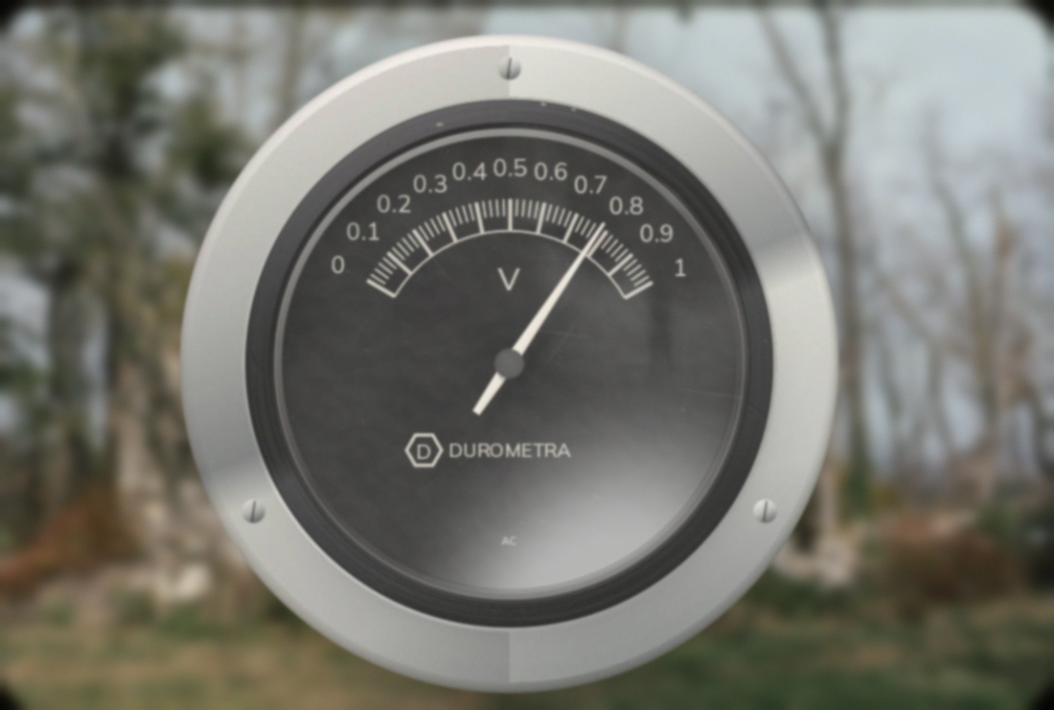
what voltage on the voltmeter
0.78 V
